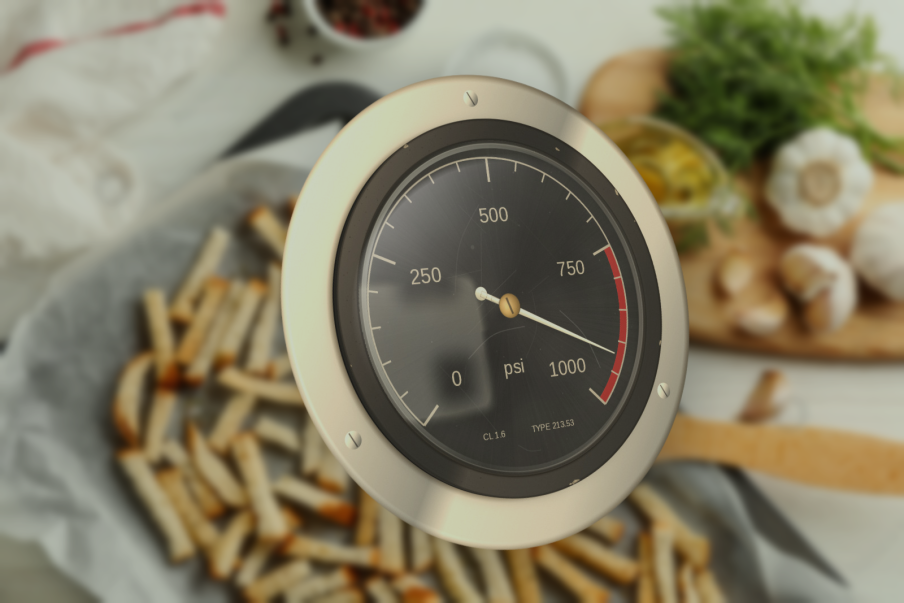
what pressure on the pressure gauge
925 psi
